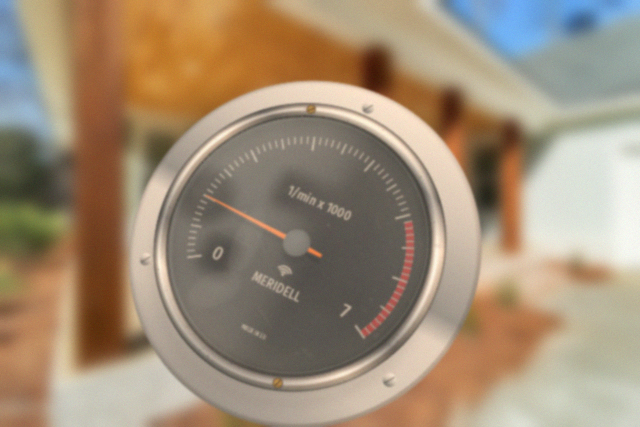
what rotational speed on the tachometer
1000 rpm
